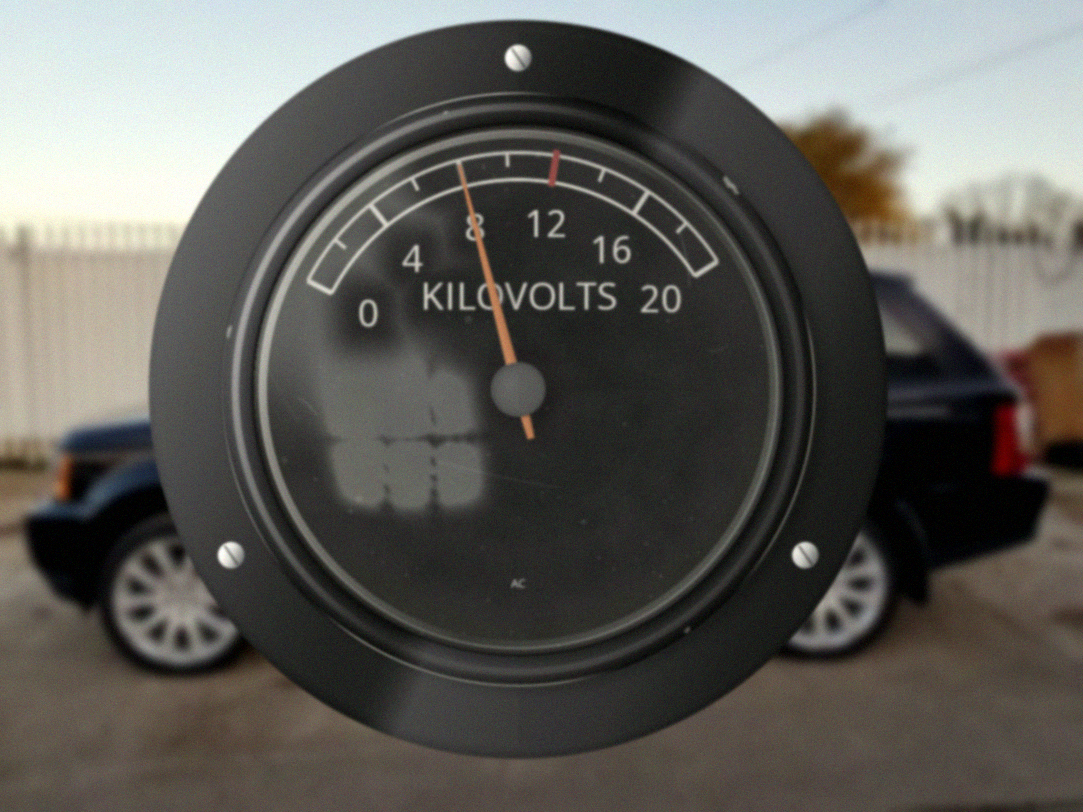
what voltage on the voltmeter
8 kV
